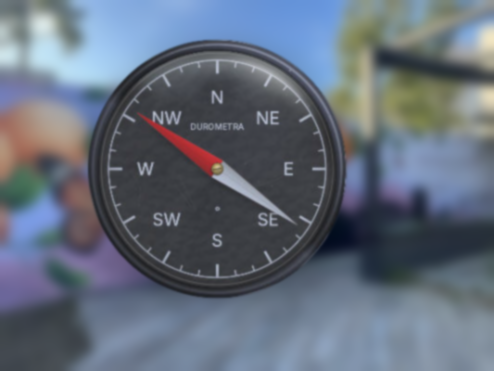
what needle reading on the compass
305 °
